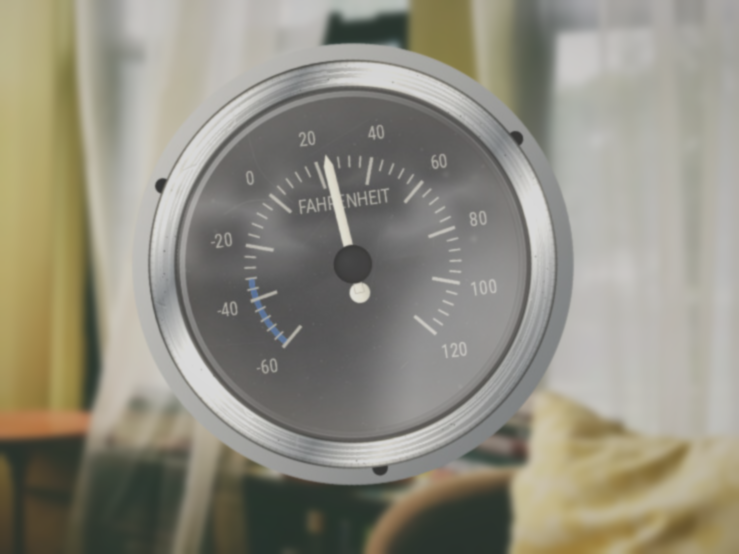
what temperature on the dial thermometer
24 °F
